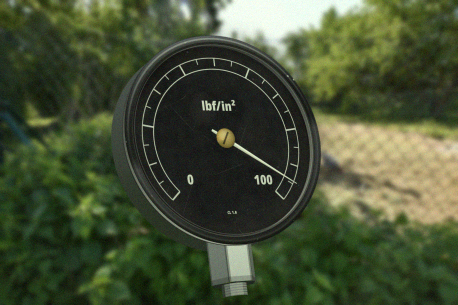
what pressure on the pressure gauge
95 psi
